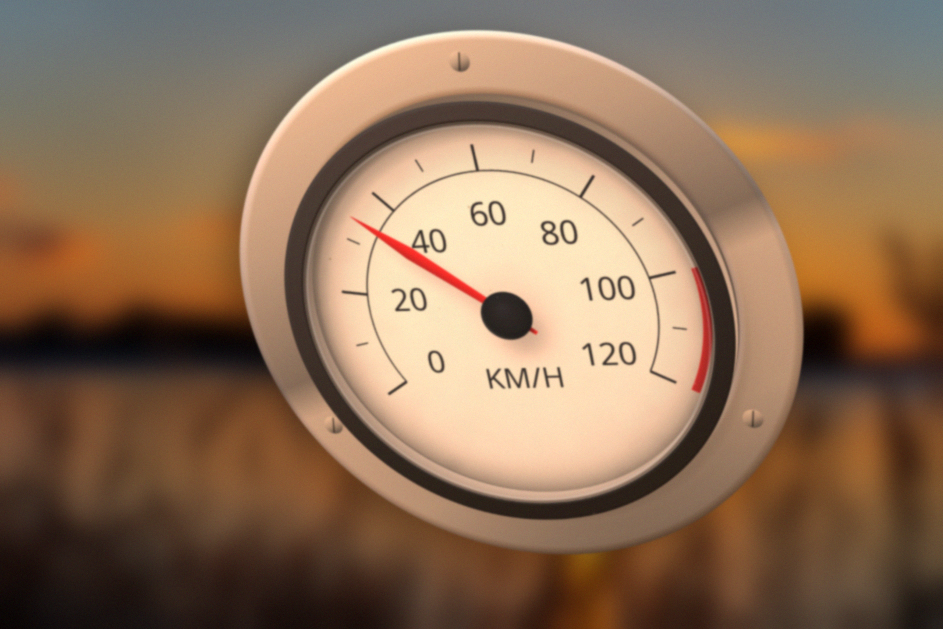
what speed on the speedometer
35 km/h
